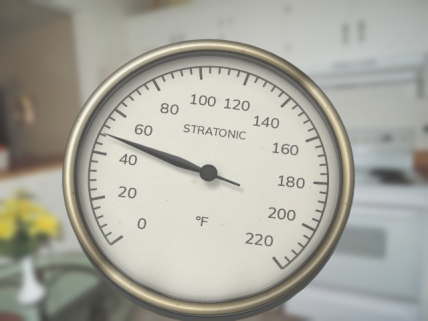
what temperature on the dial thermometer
48 °F
